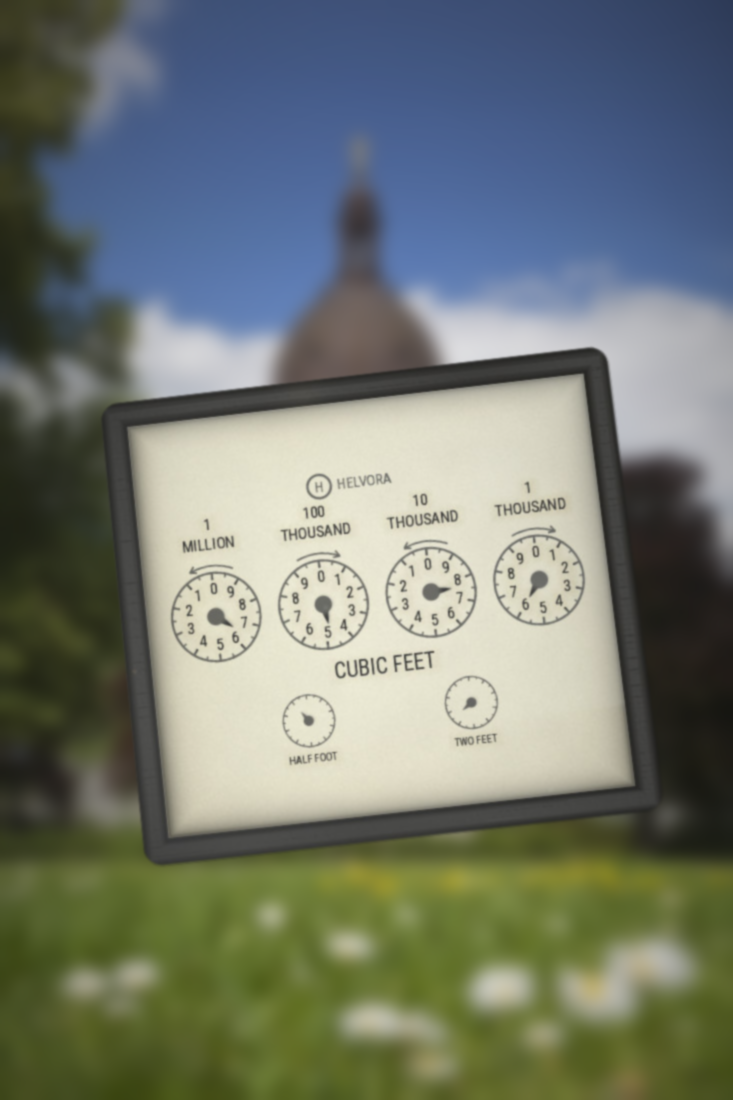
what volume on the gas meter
647600 ft³
